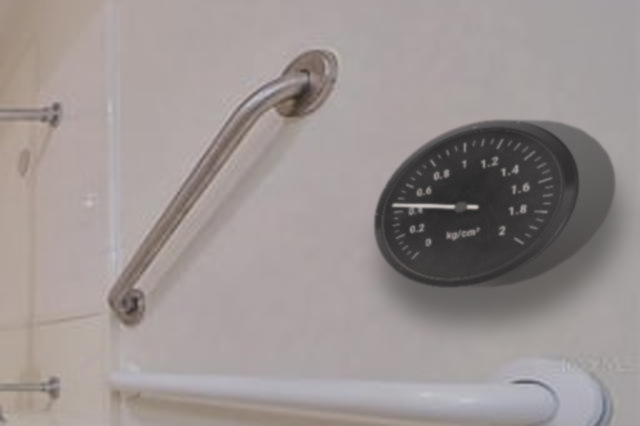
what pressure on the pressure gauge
0.45 kg/cm²
